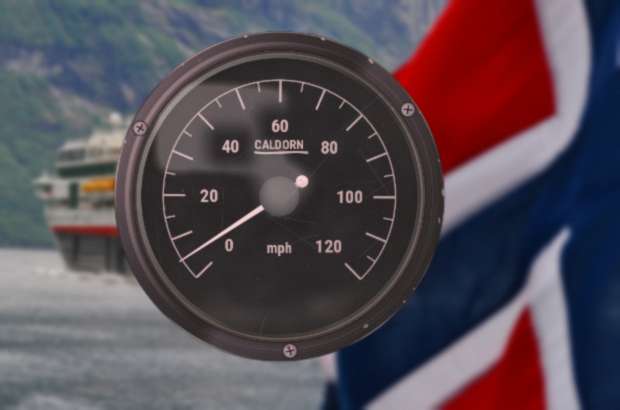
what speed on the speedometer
5 mph
